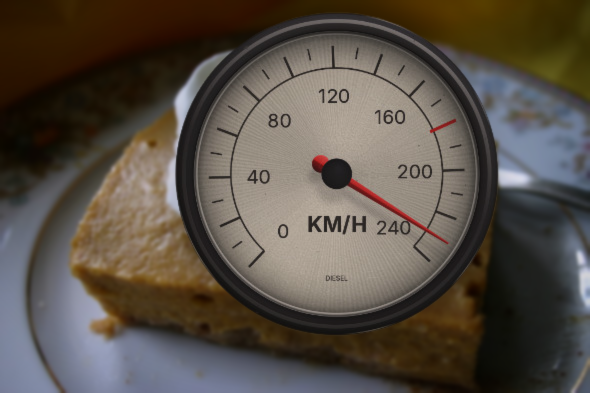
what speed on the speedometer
230 km/h
